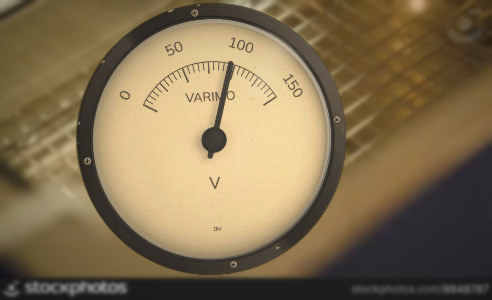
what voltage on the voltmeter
95 V
